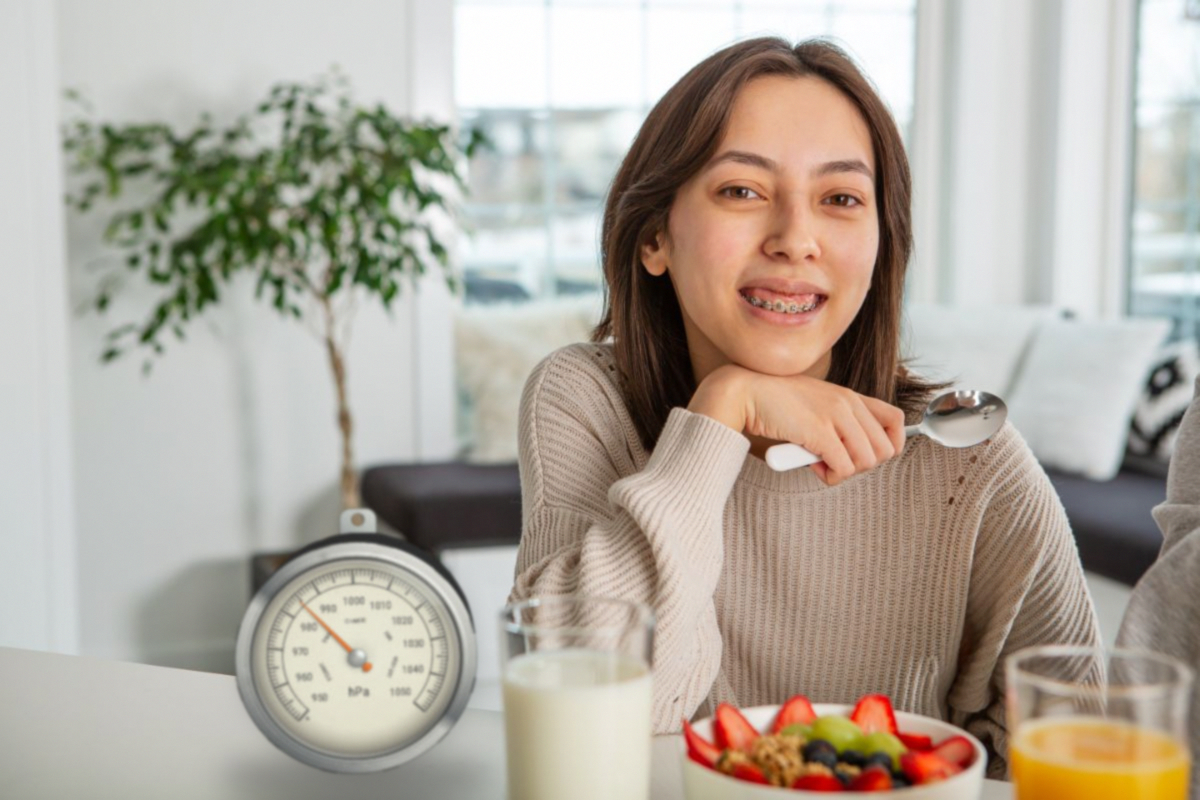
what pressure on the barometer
985 hPa
